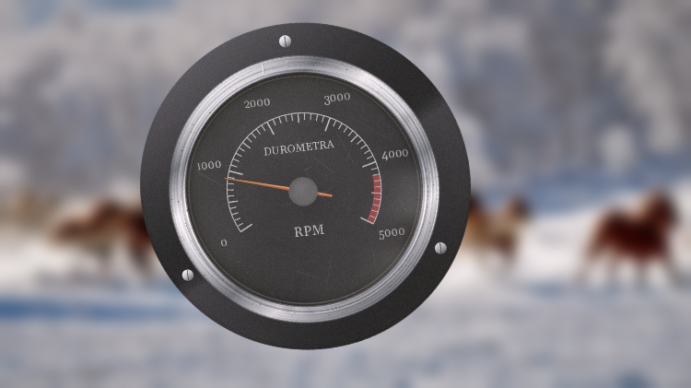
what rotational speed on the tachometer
900 rpm
